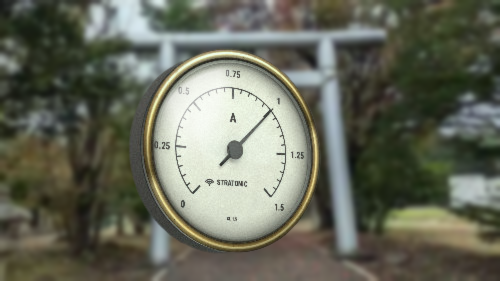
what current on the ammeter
1 A
